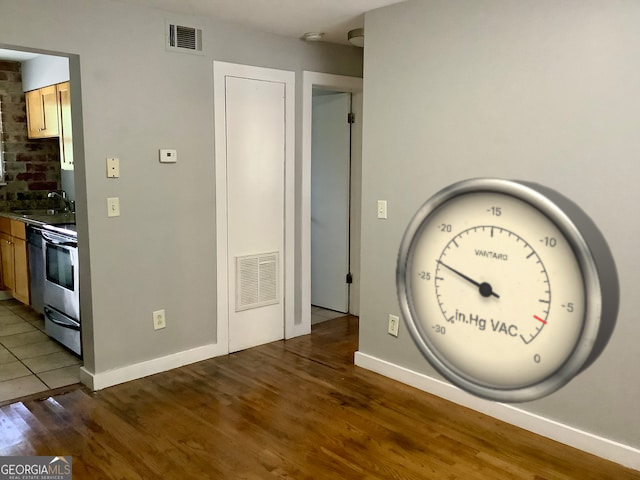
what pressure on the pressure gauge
-23 inHg
